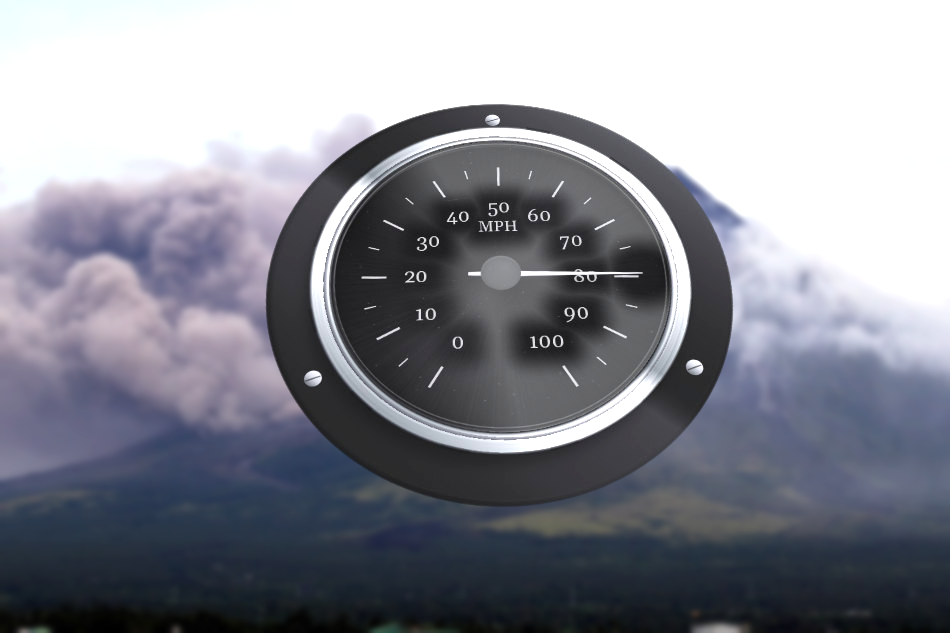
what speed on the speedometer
80 mph
